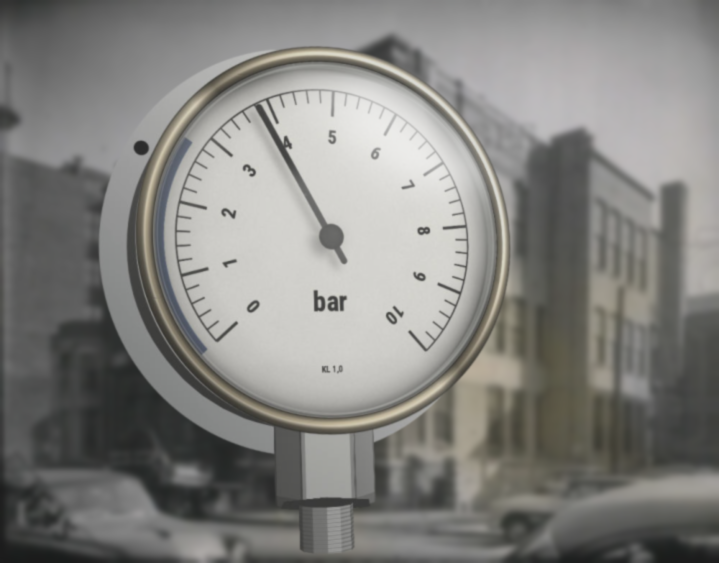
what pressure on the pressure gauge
3.8 bar
